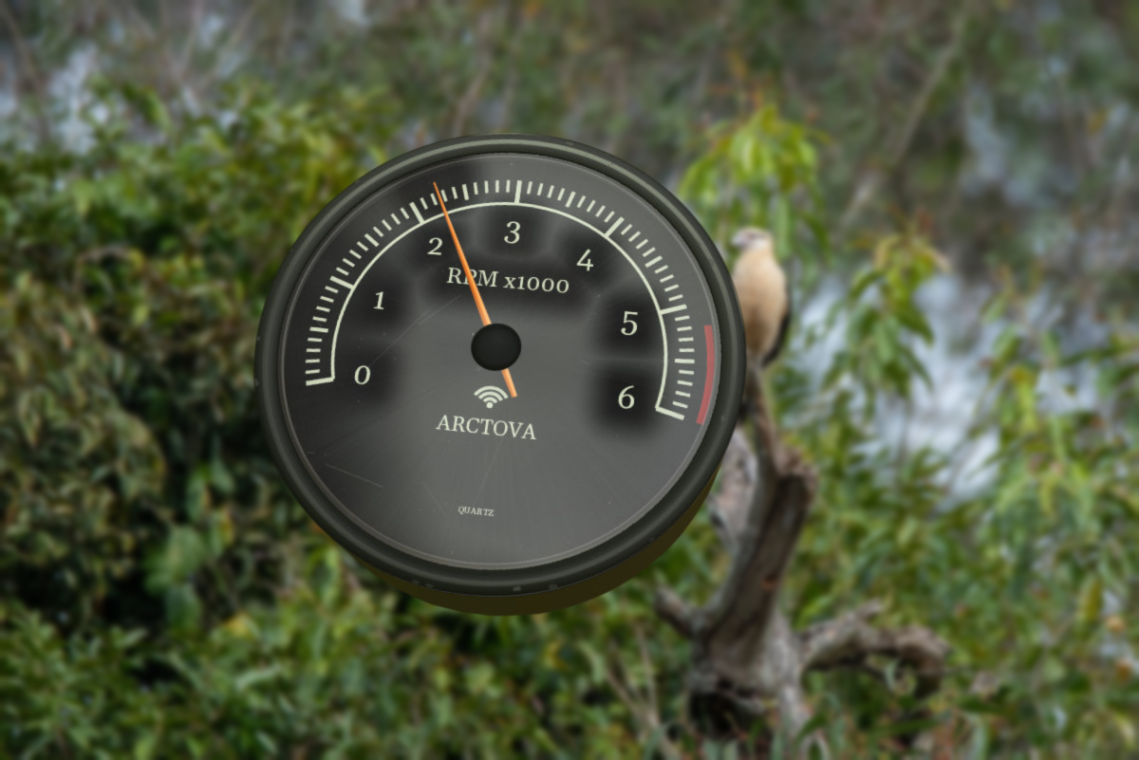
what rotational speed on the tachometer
2250 rpm
